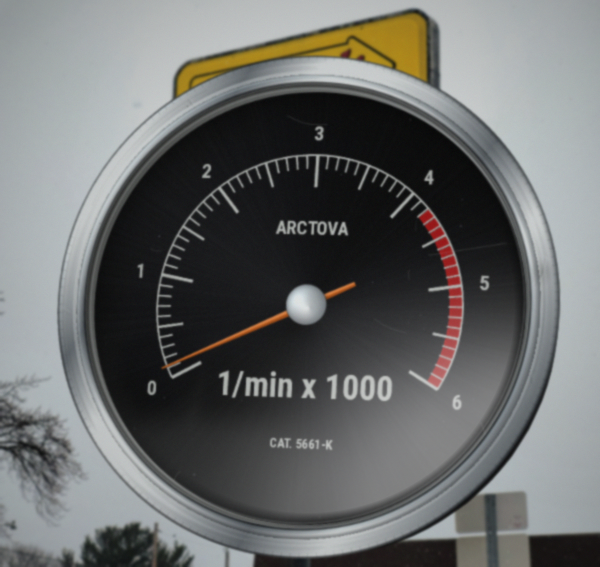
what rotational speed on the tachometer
100 rpm
